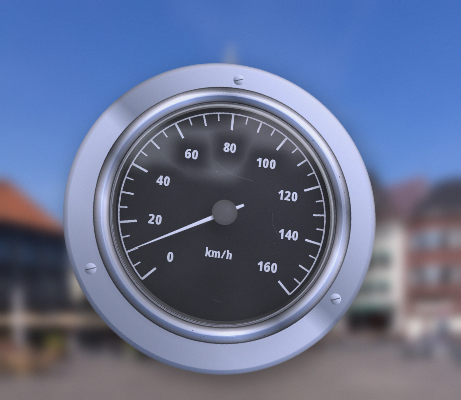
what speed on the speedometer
10 km/h
